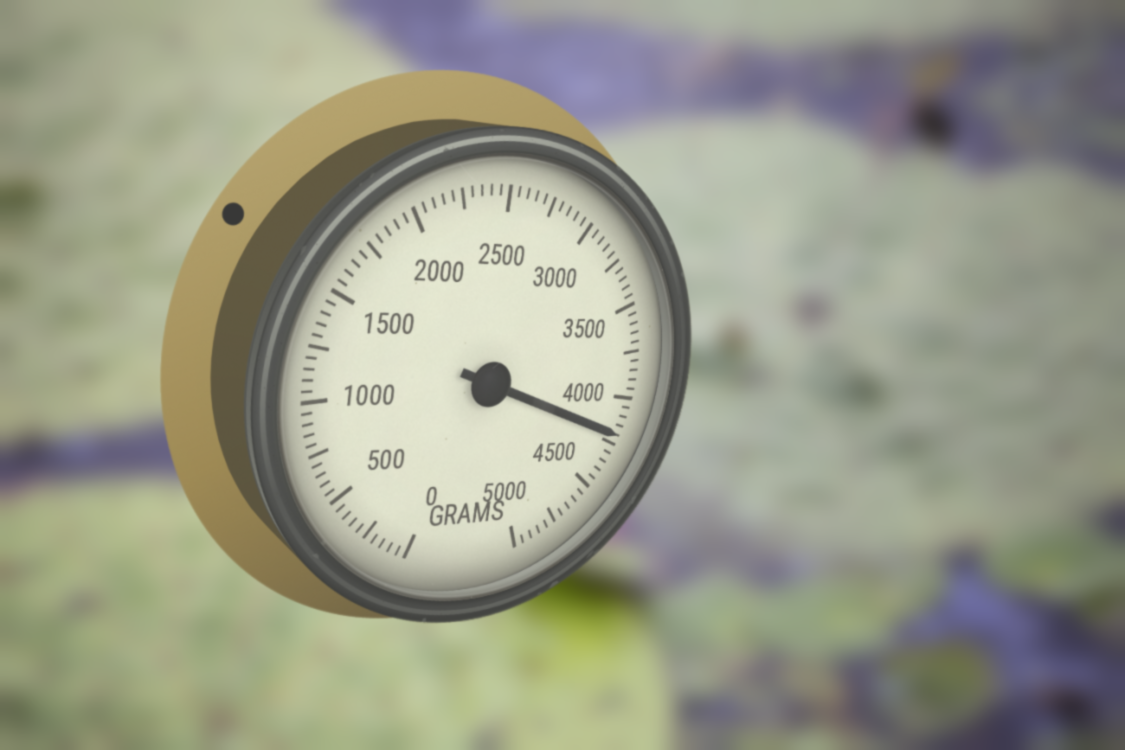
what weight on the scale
4200 g
